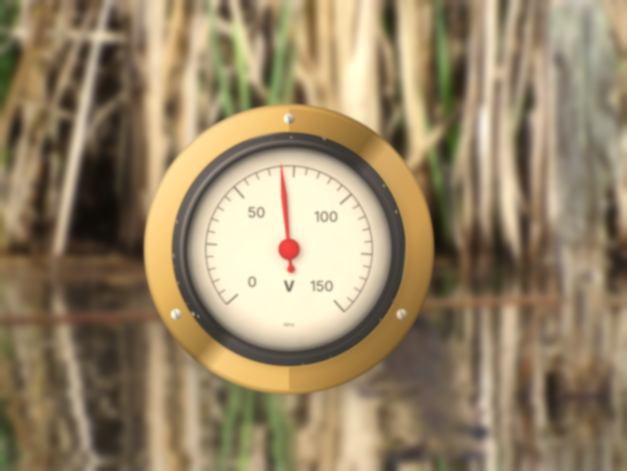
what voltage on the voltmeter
70 V
